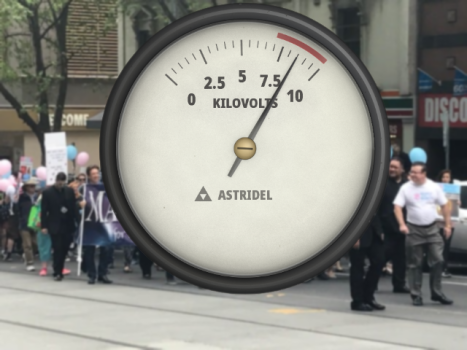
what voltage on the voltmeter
8.5 kV
